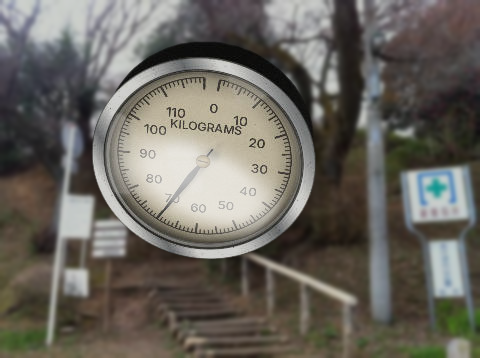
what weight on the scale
70 kg
